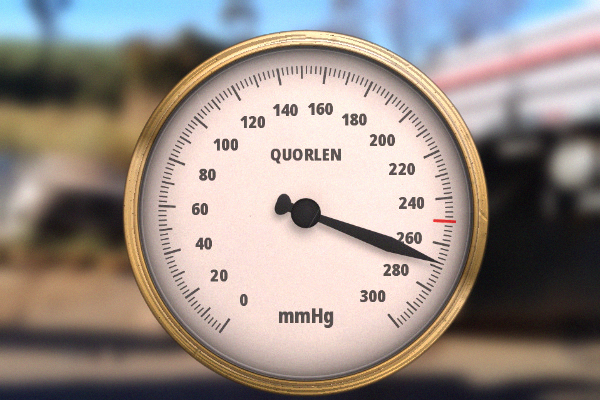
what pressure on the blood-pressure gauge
268 mmHg
